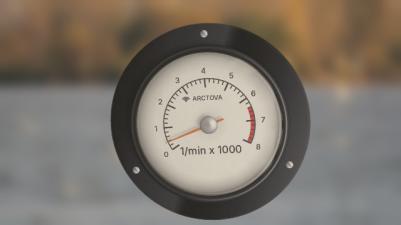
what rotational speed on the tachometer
400 rpm
